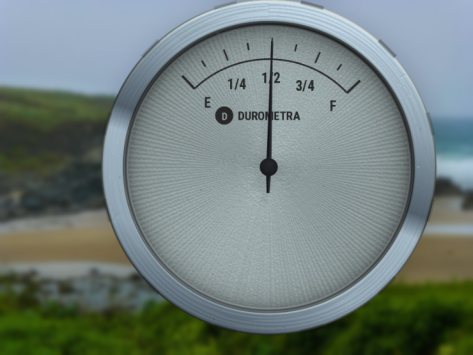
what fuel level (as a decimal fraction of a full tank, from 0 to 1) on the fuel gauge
0.5
